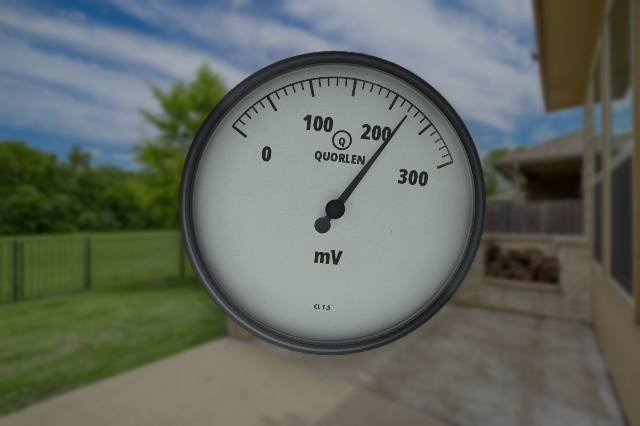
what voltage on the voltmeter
220 mV
